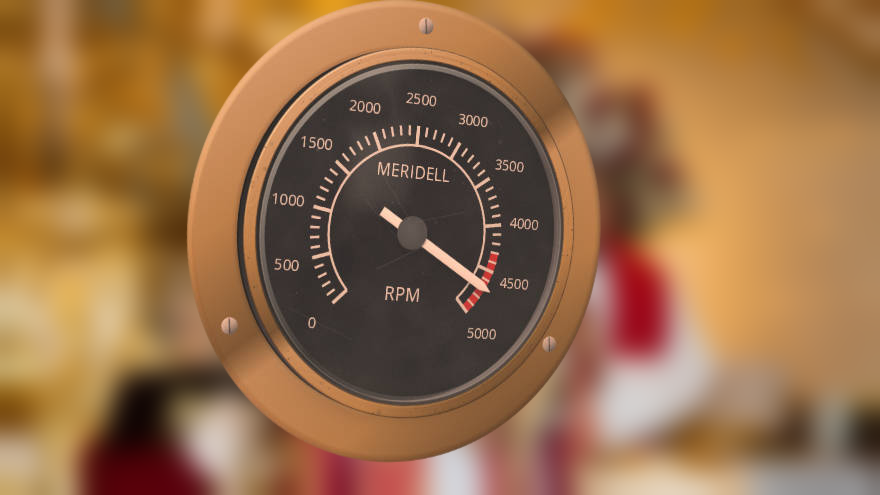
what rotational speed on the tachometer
4700 rpm
